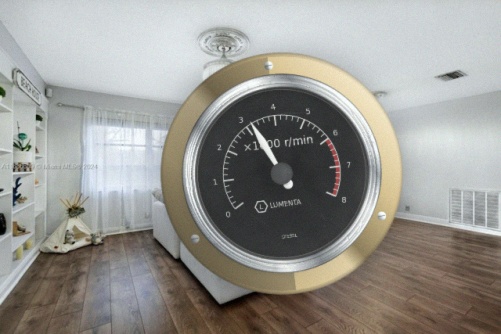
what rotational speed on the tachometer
3200 rpm
